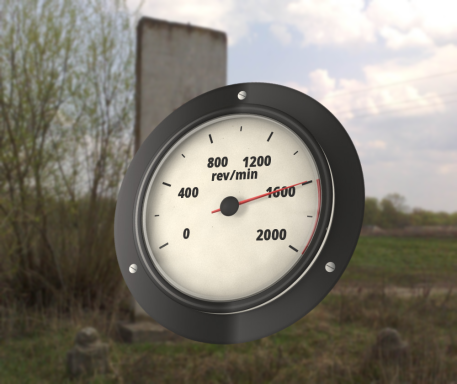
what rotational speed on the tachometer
1600 rpm
